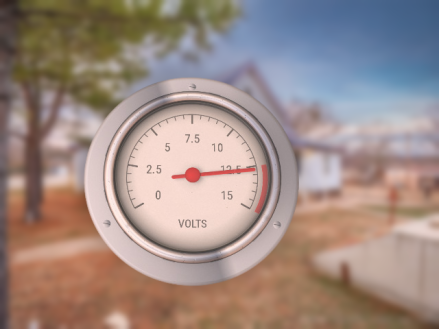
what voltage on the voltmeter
12.75 V
